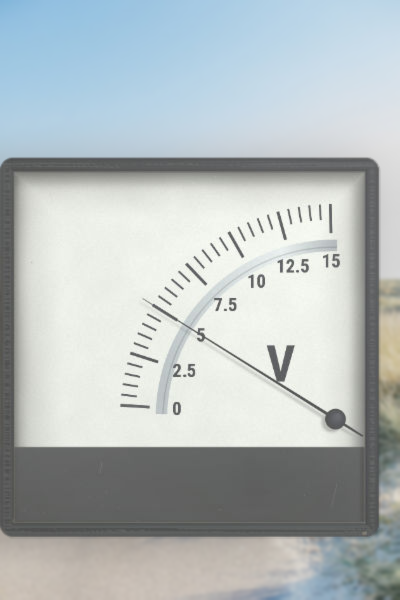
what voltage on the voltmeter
5 V
